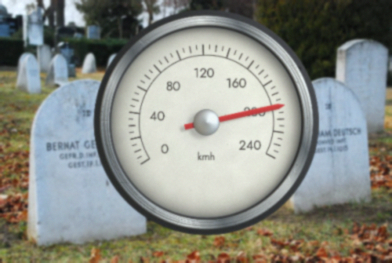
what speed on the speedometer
200 km/h
